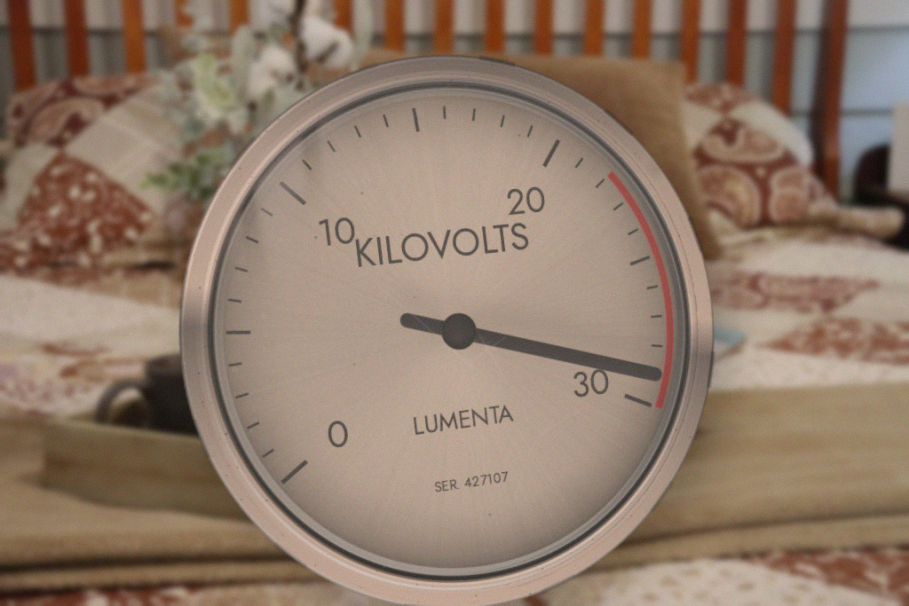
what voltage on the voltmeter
29 kV
